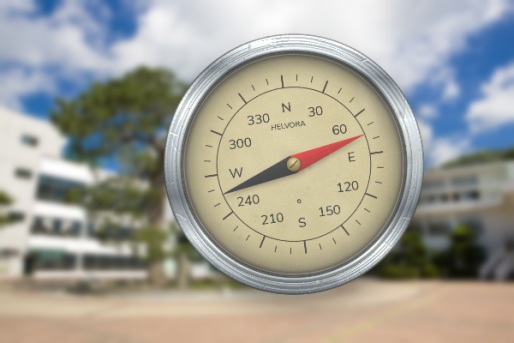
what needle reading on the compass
75 °
